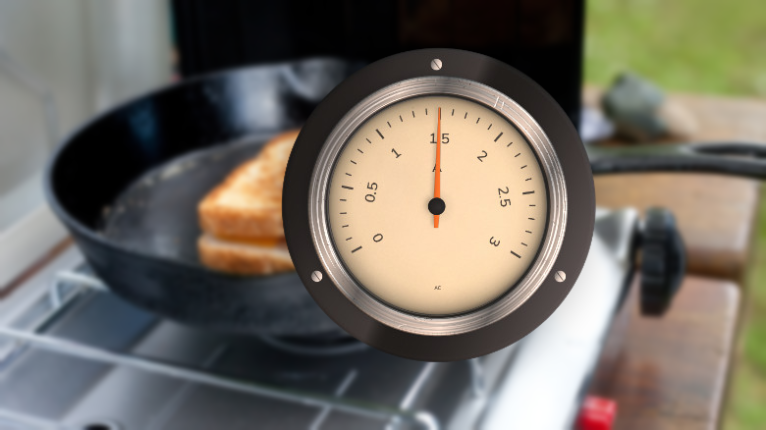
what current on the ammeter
1.5 A
